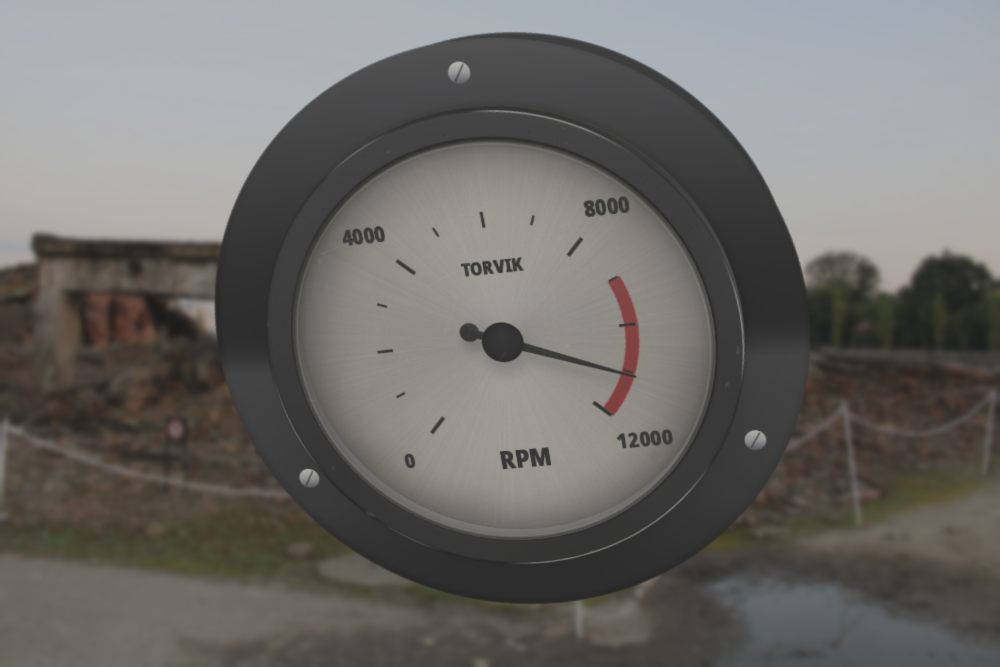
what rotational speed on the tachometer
11000 rpm
